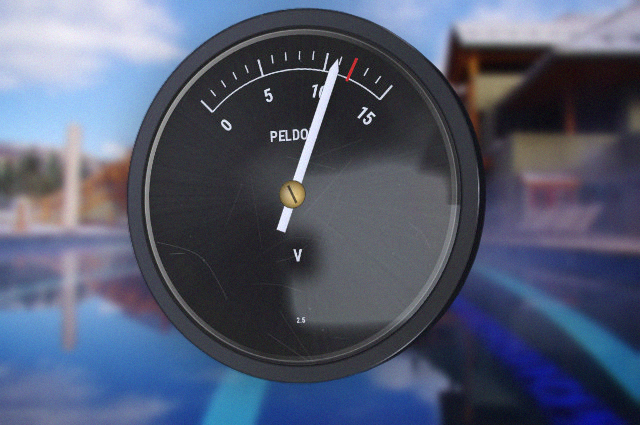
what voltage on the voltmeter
11 V
